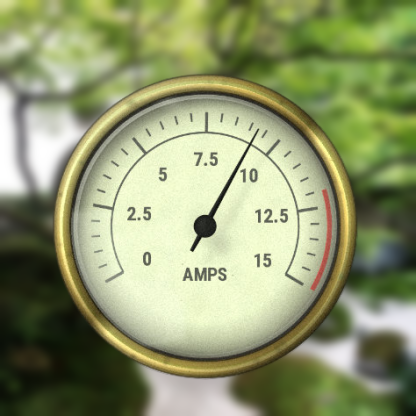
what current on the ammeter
9.25 A
